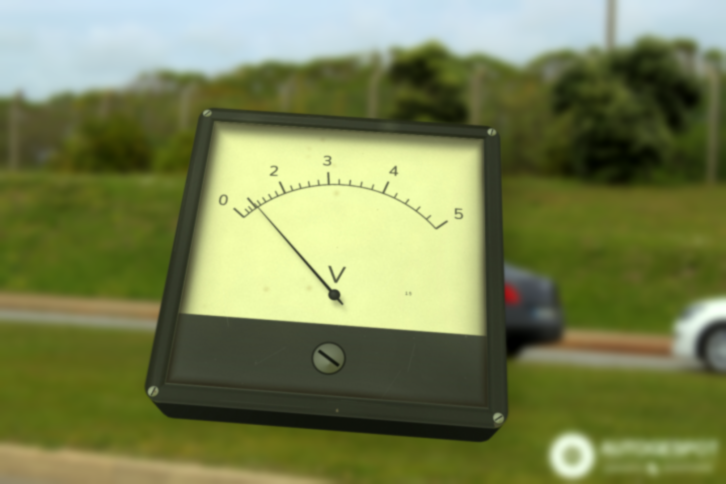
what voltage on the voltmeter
1 V
